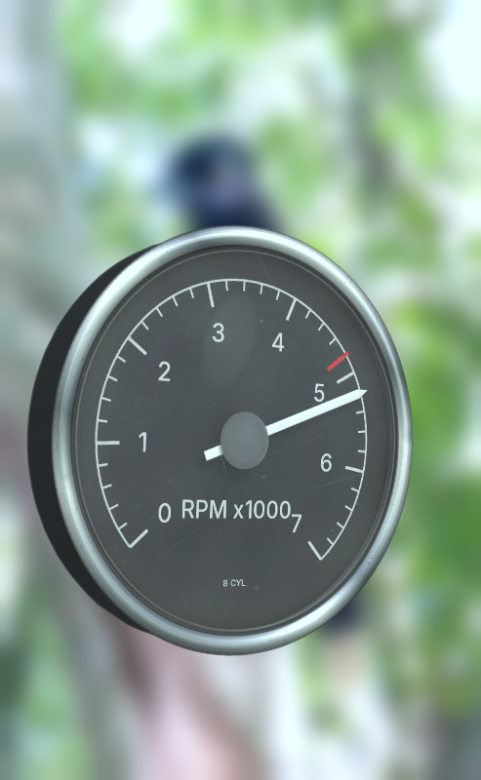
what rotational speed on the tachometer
5200 rpm
